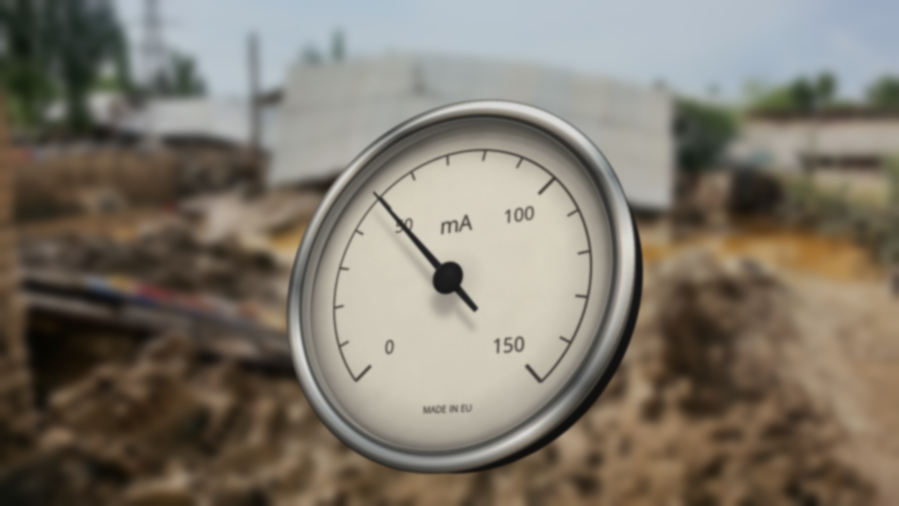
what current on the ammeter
50 mA
